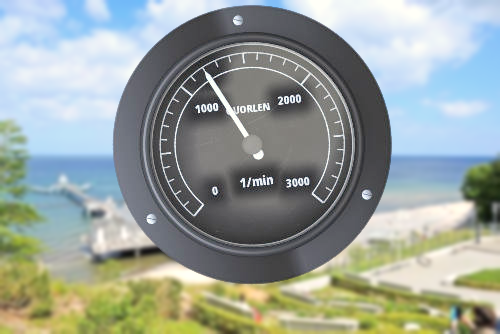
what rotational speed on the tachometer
1200 rpm
